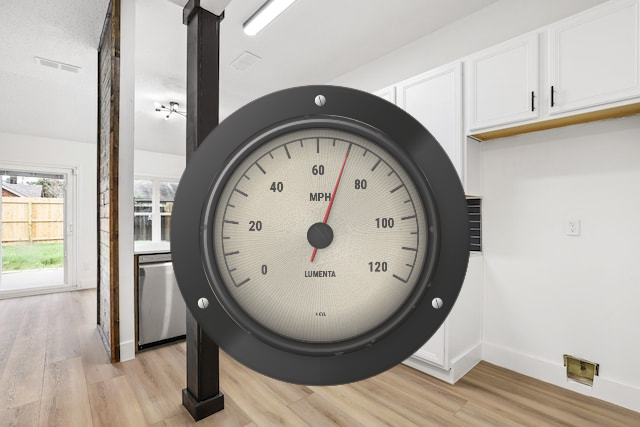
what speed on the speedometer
70 mph
